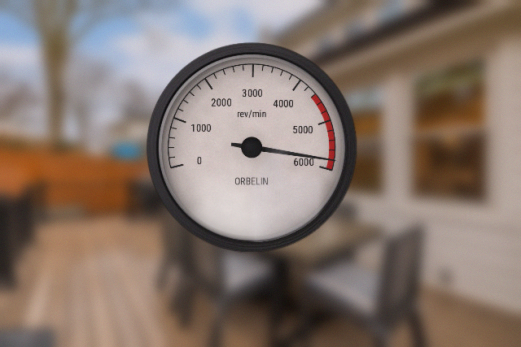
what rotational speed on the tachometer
5800 rpm
